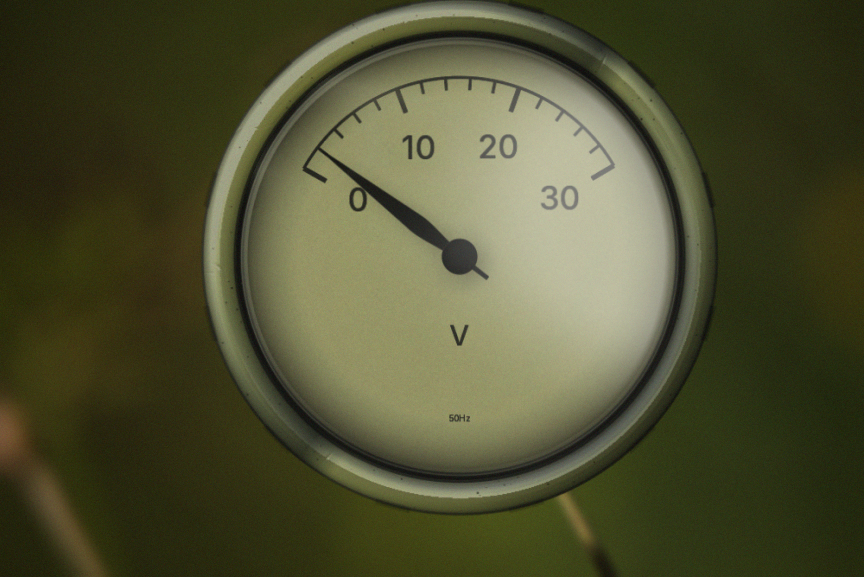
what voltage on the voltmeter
2 V
